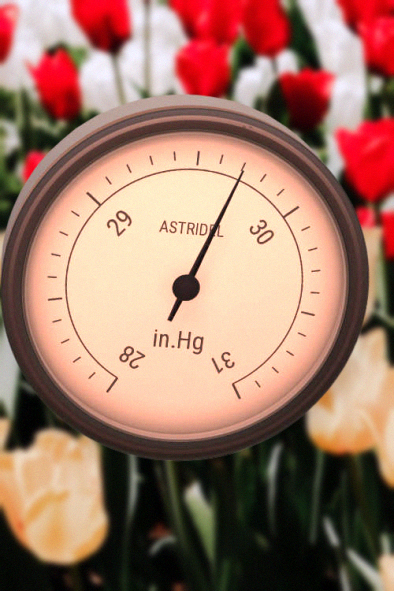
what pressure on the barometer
29.7 inHg
